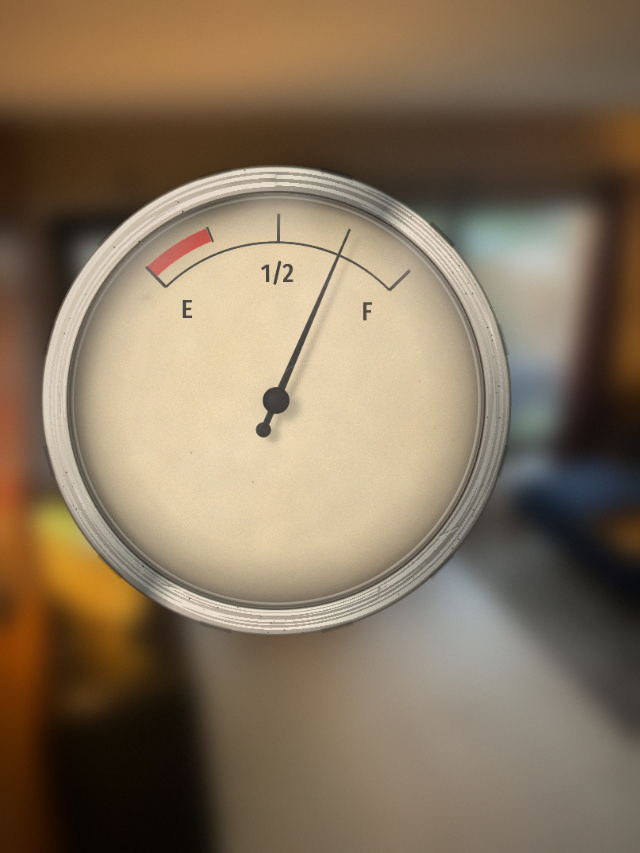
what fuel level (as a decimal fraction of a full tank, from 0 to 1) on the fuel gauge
0.75
